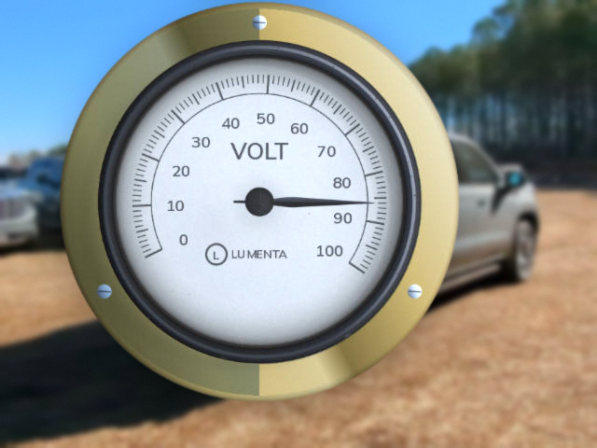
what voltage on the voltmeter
86 V
